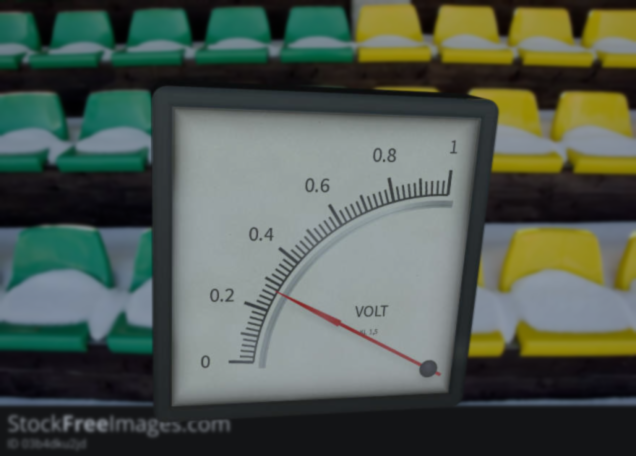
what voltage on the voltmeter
0.28 V
